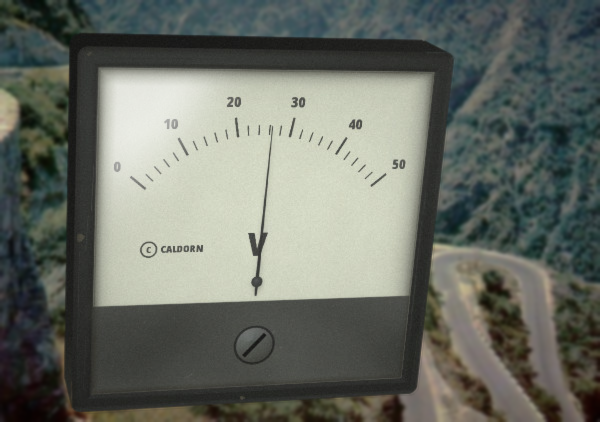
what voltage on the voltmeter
26 V
